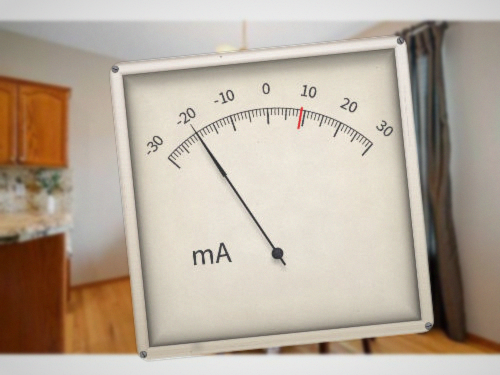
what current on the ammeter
-20 mA
